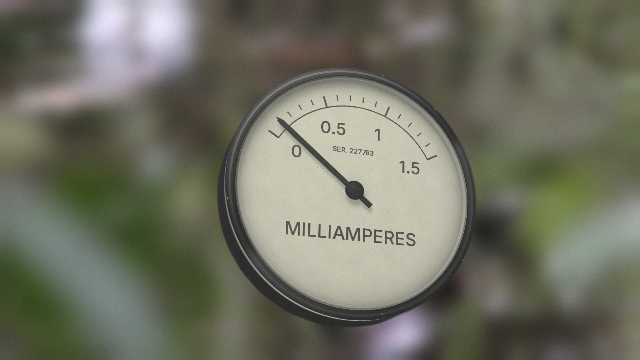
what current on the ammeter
0.1 mA
